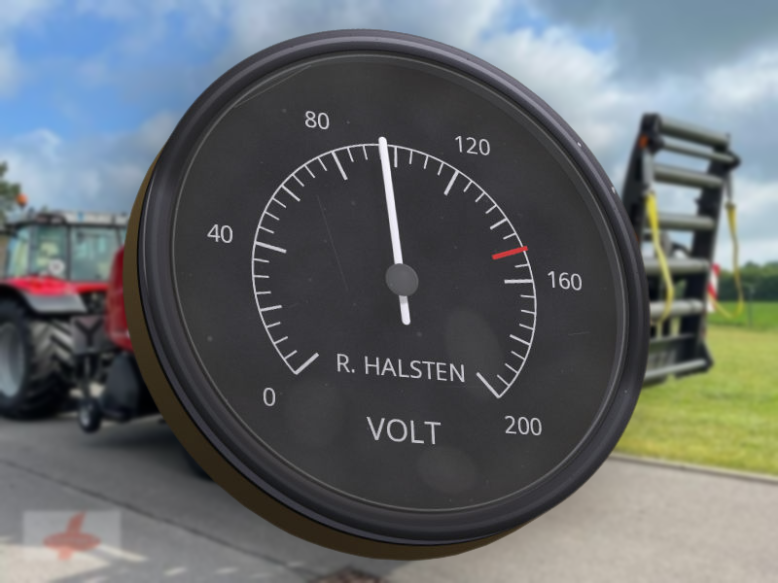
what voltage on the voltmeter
95 V
